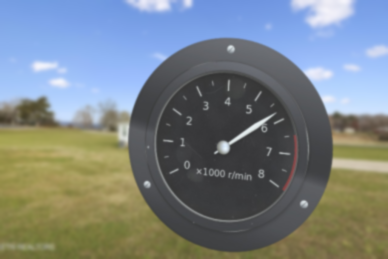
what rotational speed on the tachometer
5750 rpm
